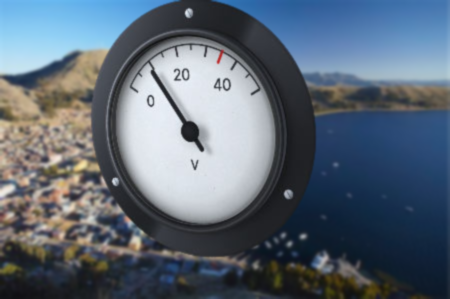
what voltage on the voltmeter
10 V
